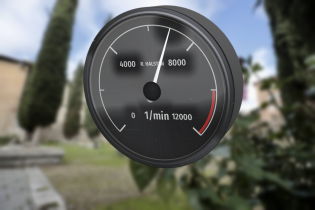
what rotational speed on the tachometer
7000 rpm
